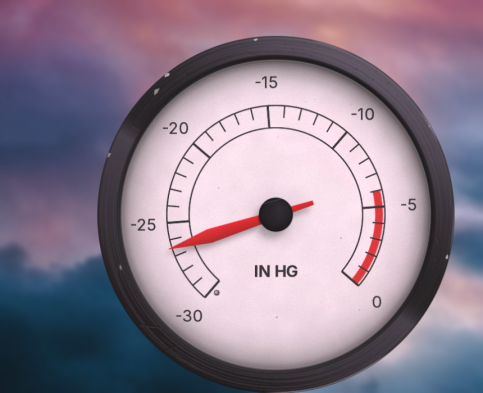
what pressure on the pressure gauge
-26.5 inHg
